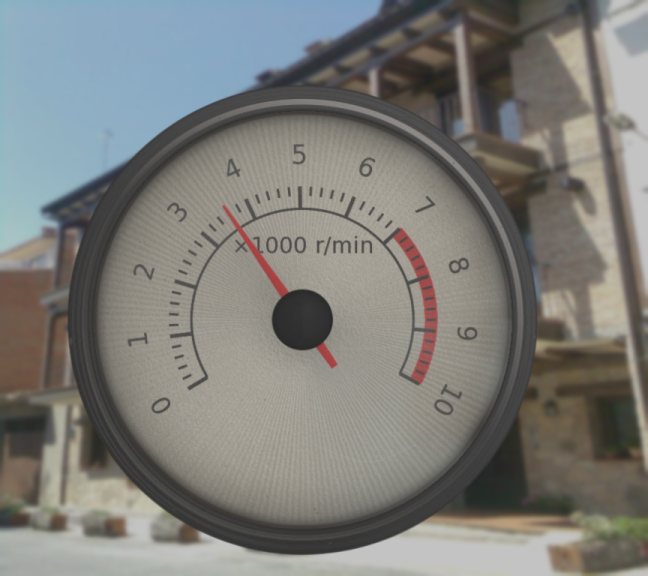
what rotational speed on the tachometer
3600 rpm
